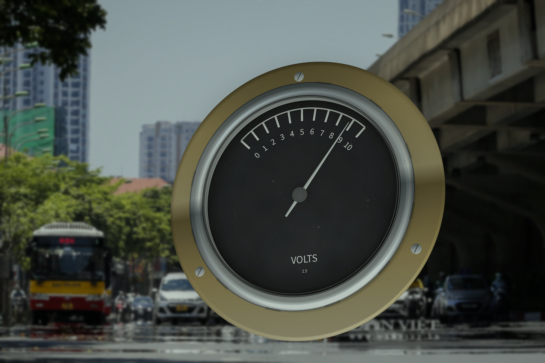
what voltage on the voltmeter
9 V
